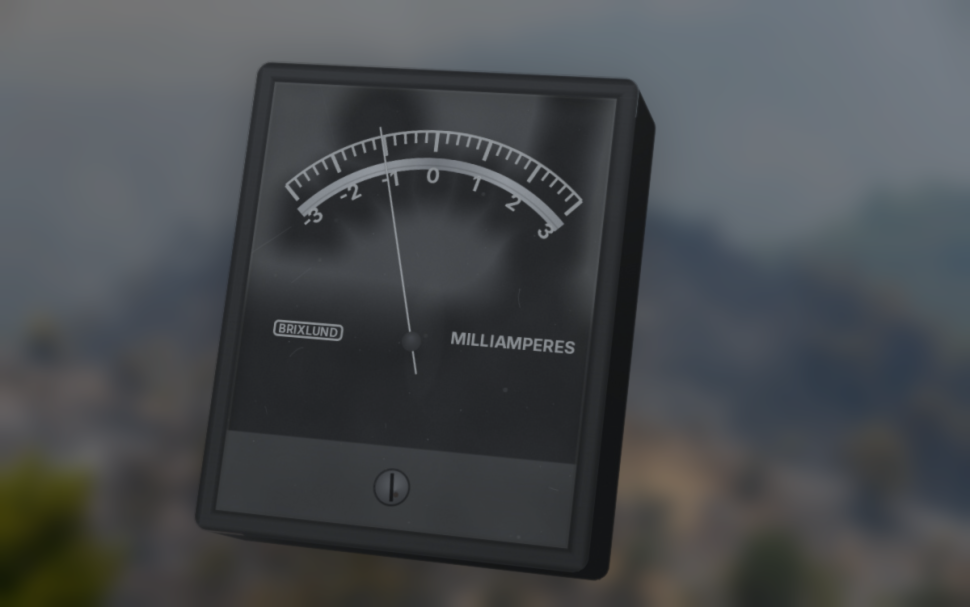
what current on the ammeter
-1 mA
